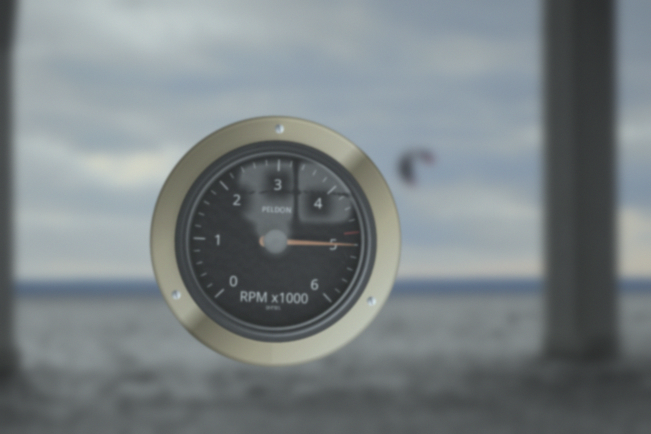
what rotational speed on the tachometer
5000 rpm
